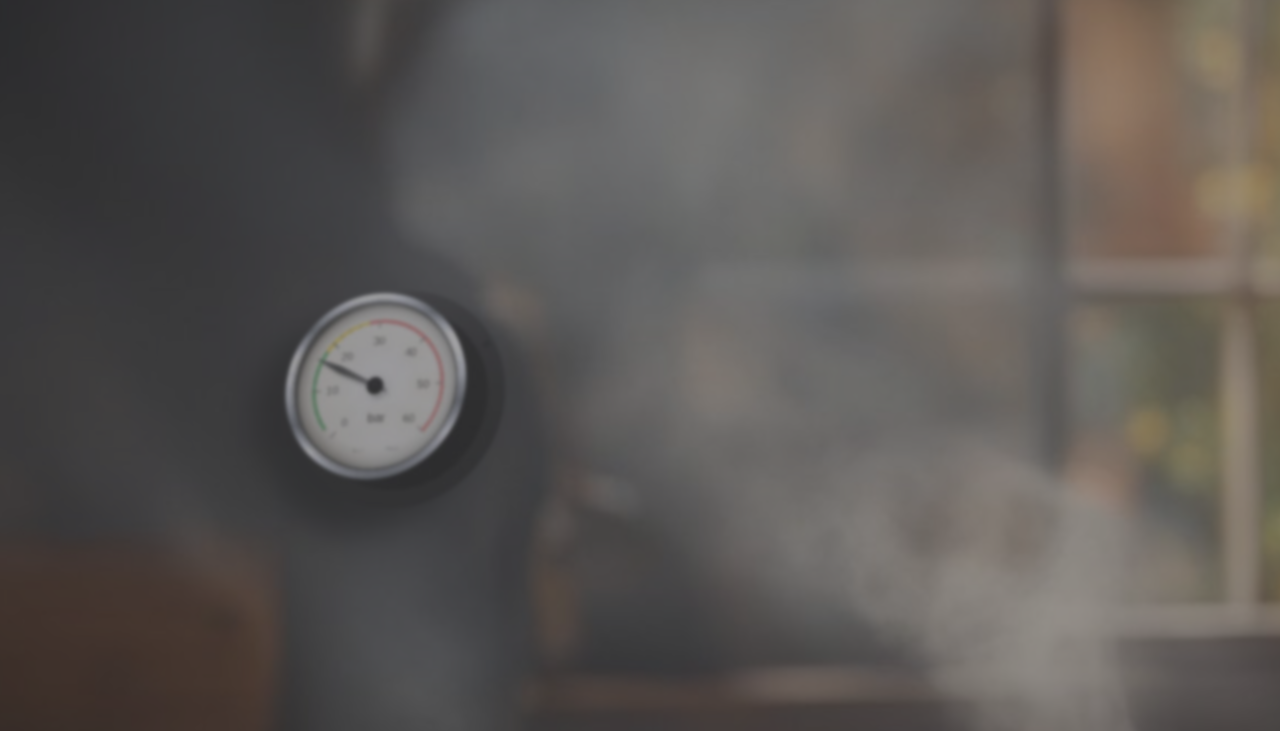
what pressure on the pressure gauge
16 bar
